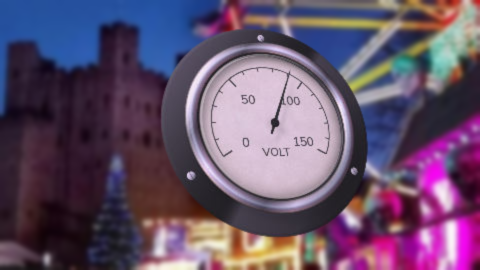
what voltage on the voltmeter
90 V
